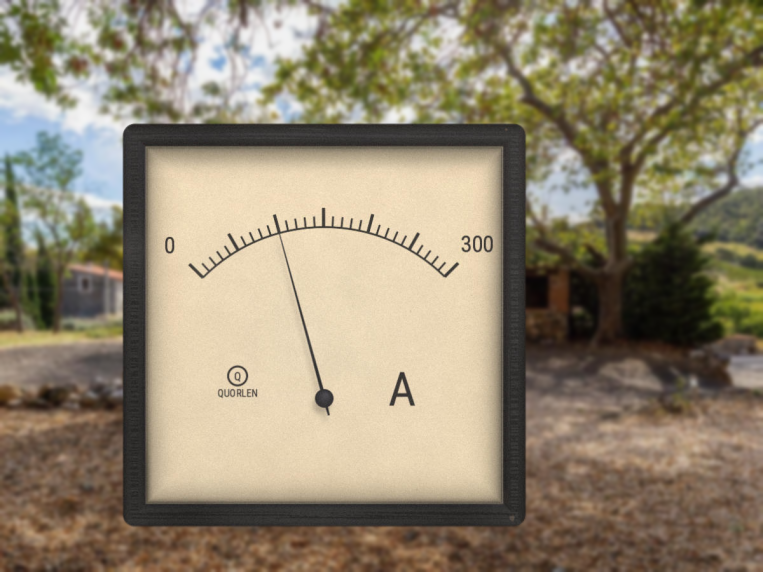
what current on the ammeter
100 A
